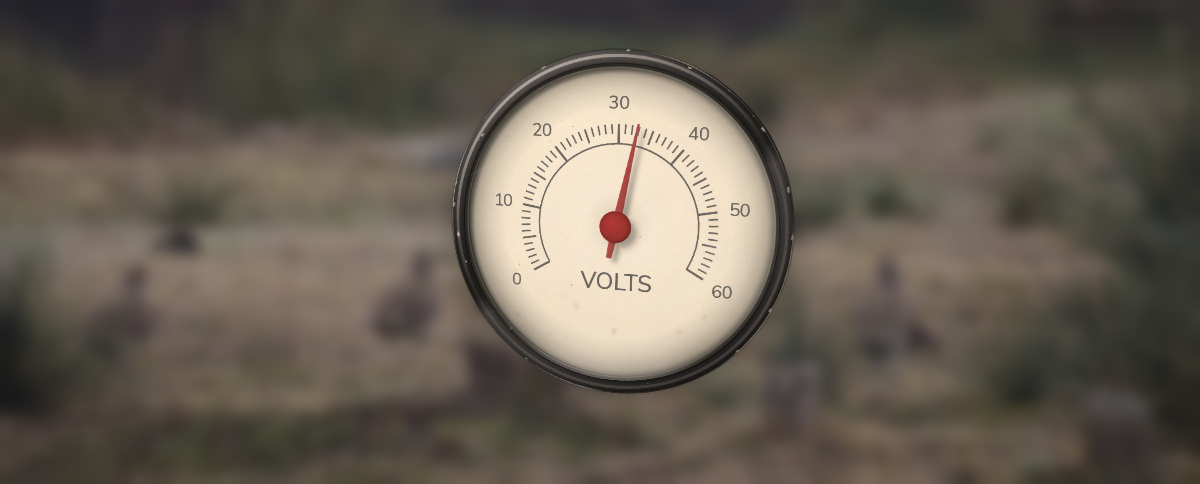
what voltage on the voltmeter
33 V
